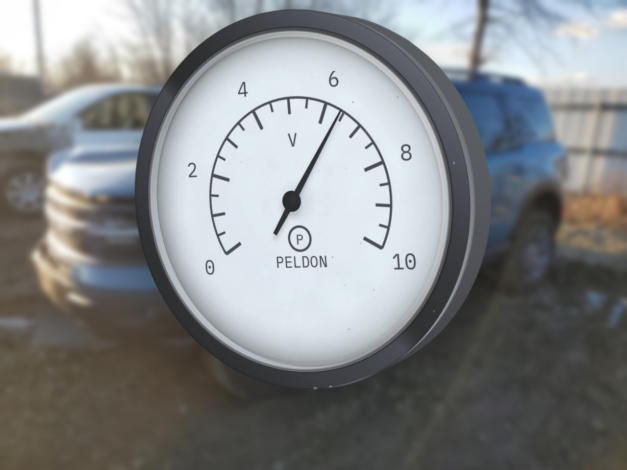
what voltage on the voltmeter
6.5 V
